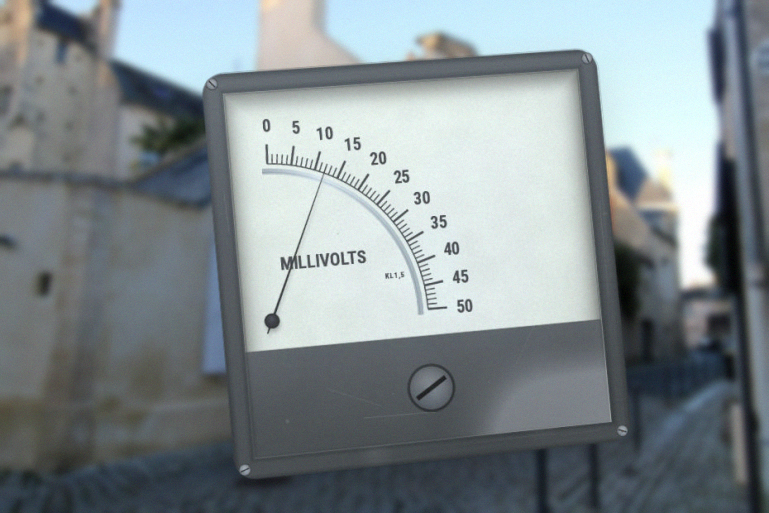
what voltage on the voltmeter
12 mV
